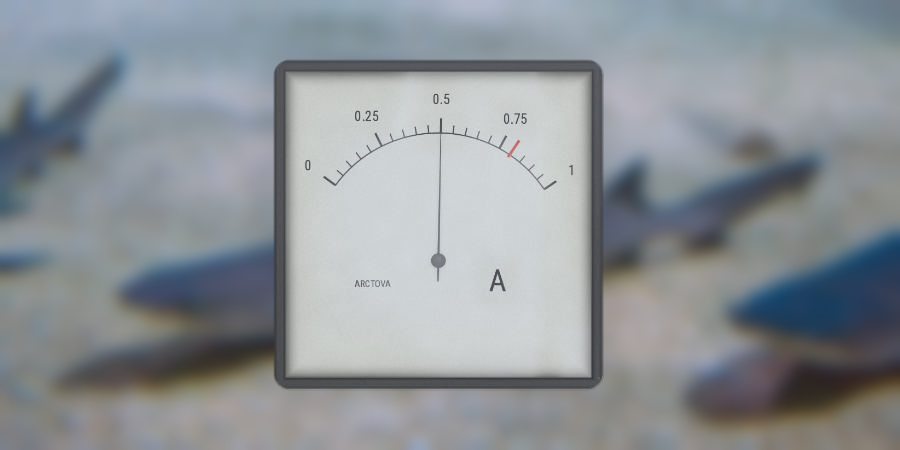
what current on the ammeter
0.5 A
